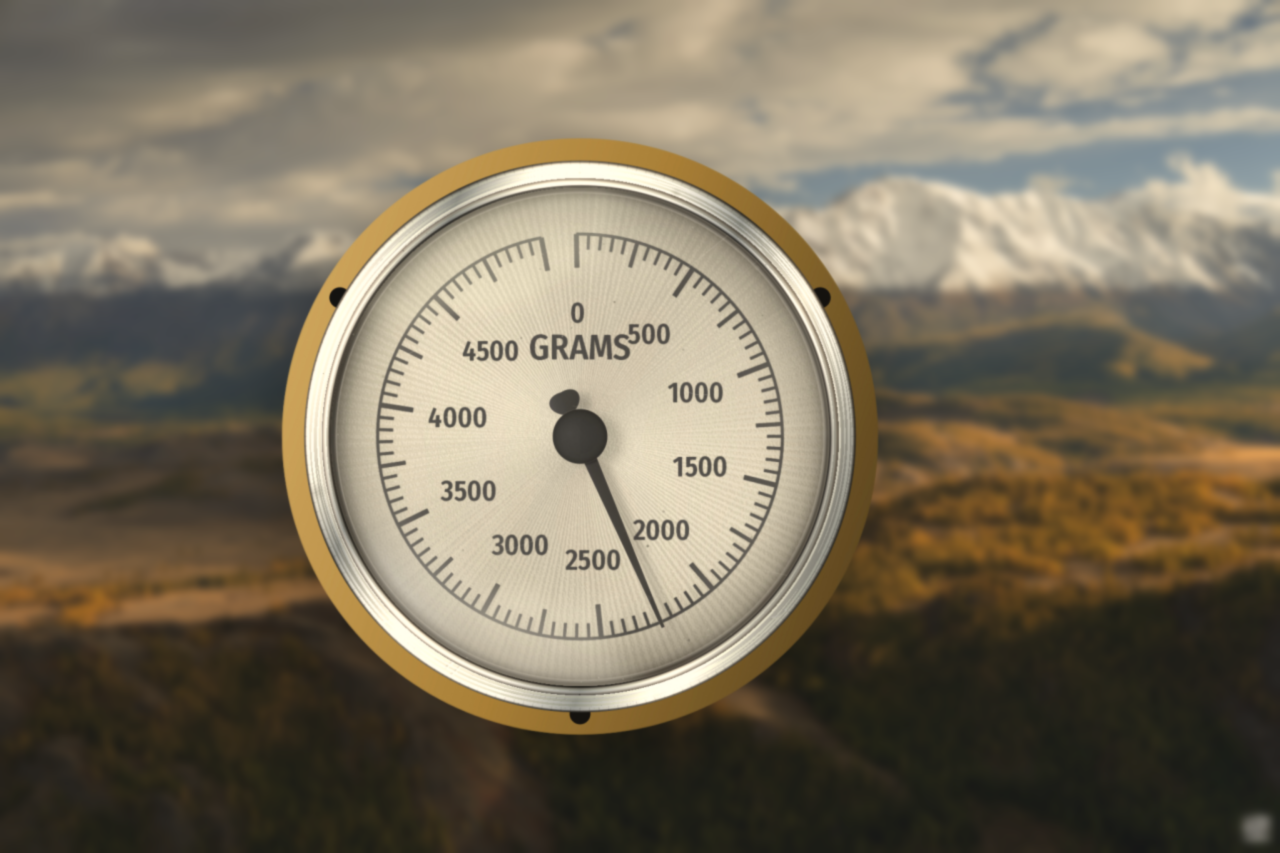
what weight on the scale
2250 g
